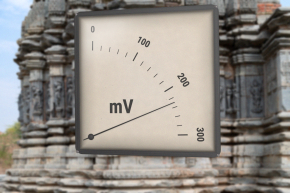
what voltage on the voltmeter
230 mV
